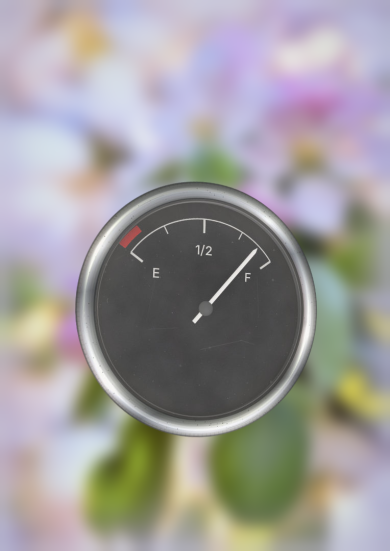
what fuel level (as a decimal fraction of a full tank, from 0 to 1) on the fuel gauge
0.875
